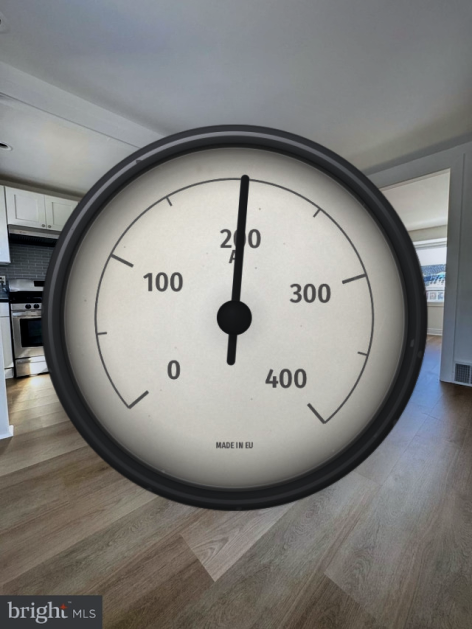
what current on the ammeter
200 A
